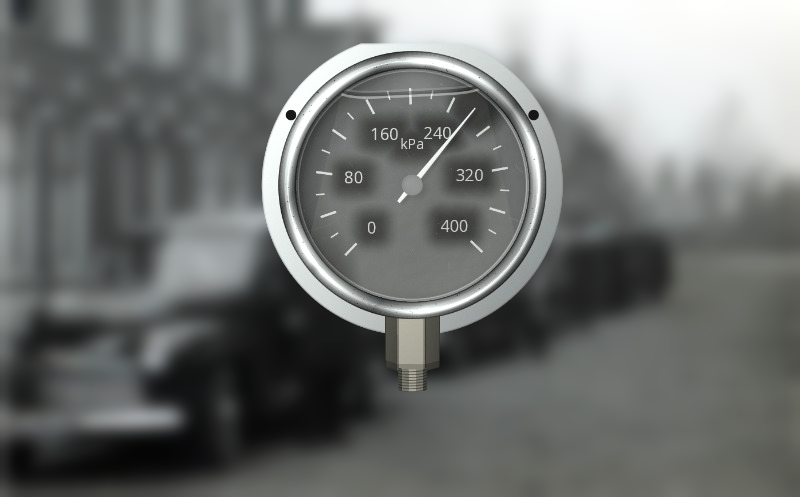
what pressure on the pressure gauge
260 kPa
